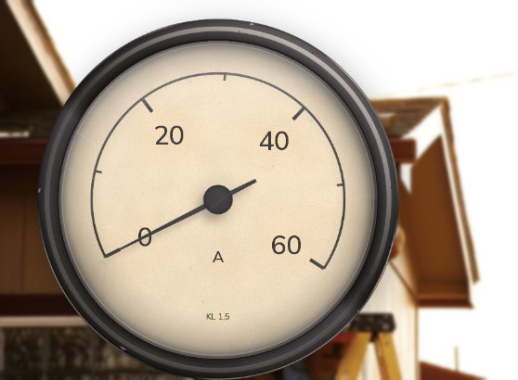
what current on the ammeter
0 A
